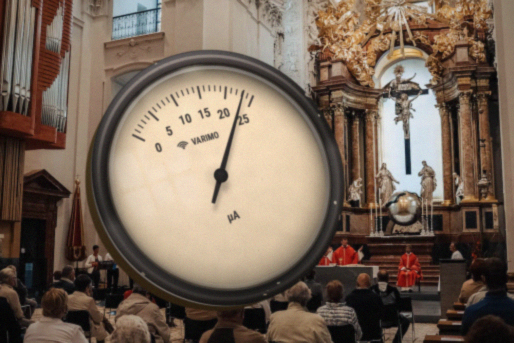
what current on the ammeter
23 µA
